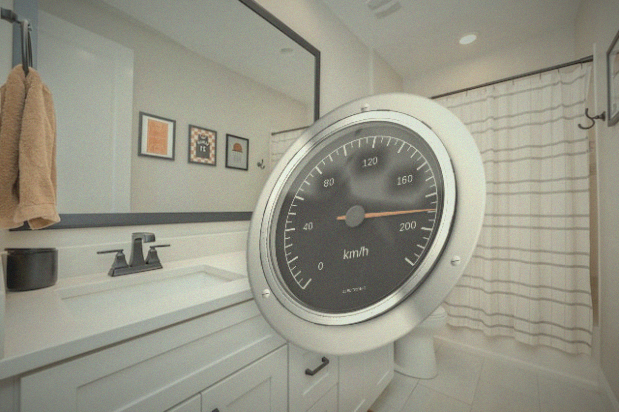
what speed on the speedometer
190 km/h
